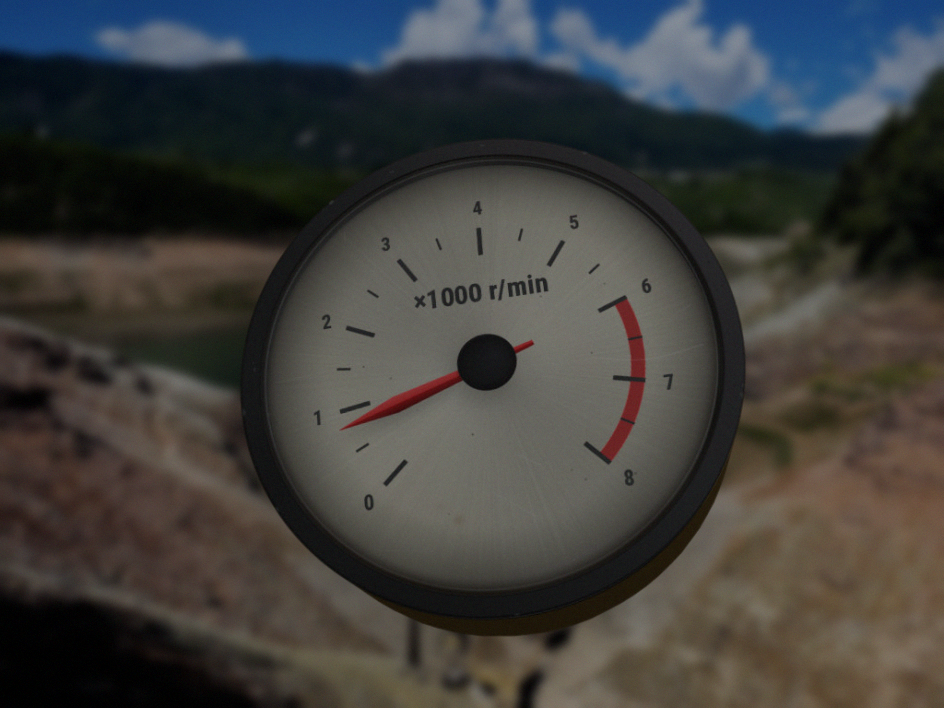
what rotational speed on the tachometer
750 rpm
